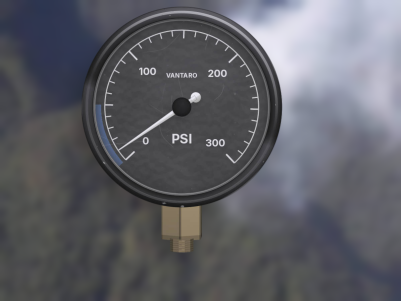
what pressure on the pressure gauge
10 psi
